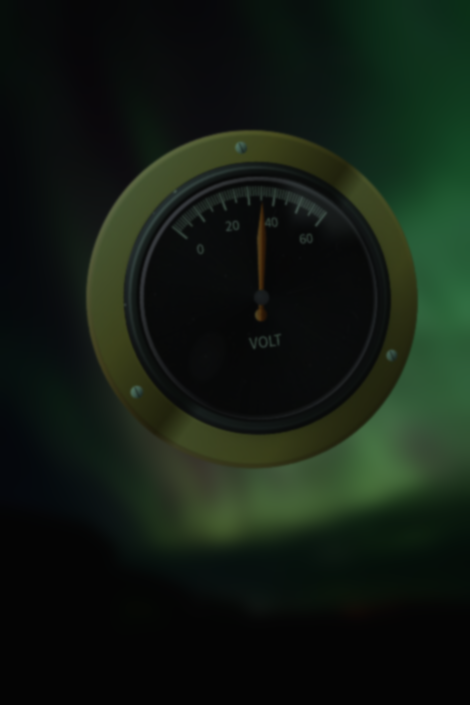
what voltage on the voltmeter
35 V
